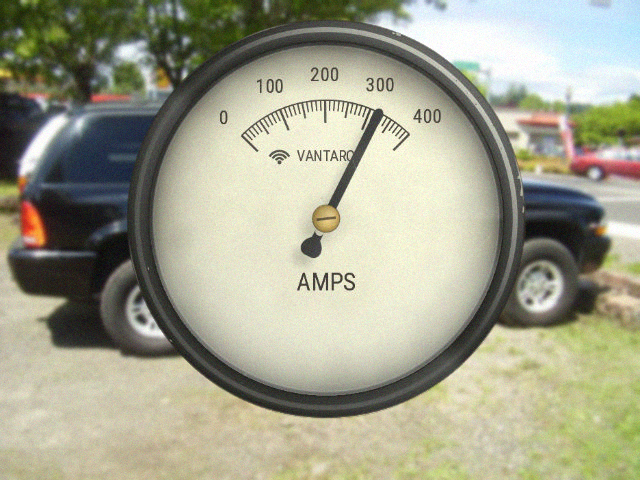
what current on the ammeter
320 A
